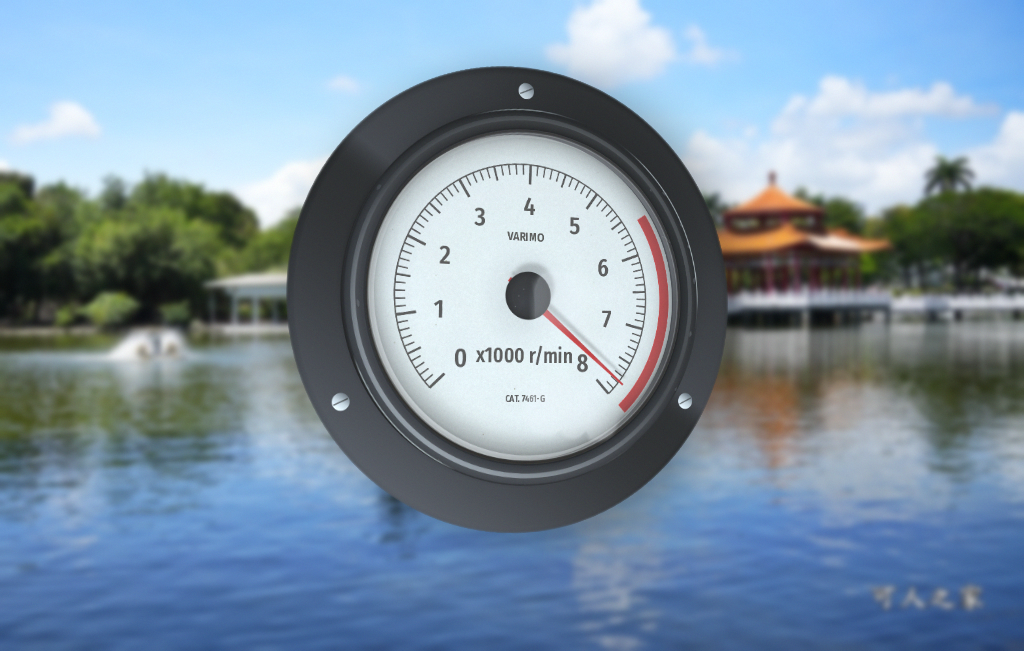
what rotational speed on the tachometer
7800 rpm
